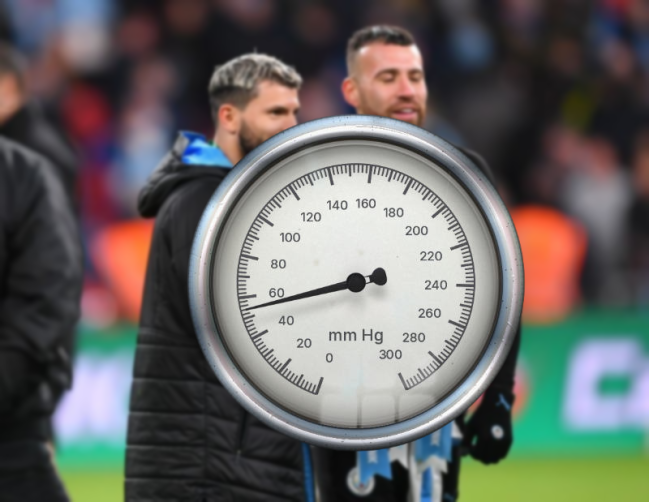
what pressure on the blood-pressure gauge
54 mmHg
